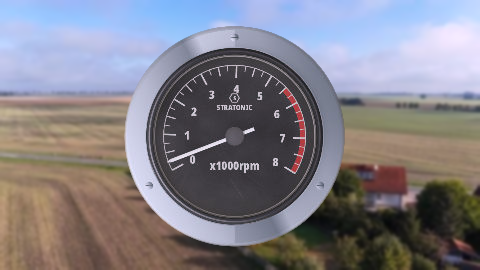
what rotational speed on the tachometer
250 rpm
